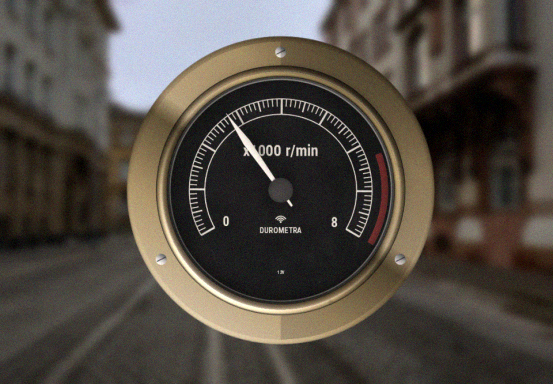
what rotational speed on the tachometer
2800 rpm
